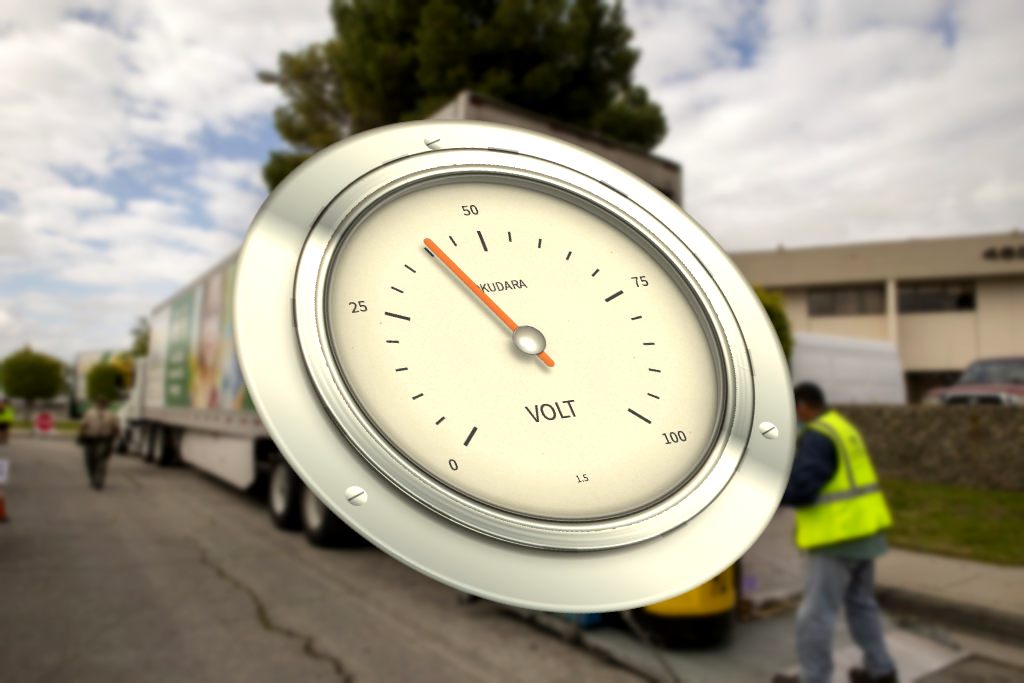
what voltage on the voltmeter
40 V
